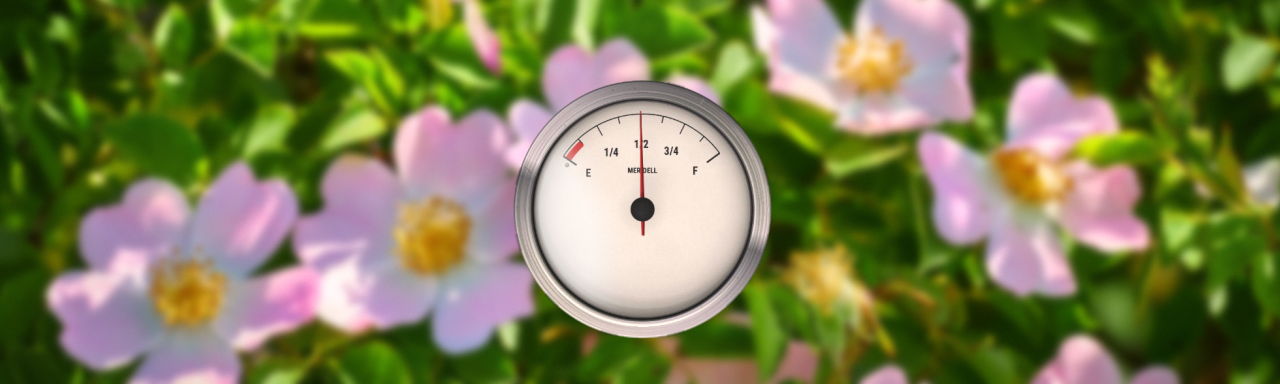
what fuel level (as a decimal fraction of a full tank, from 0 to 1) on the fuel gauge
0.5
